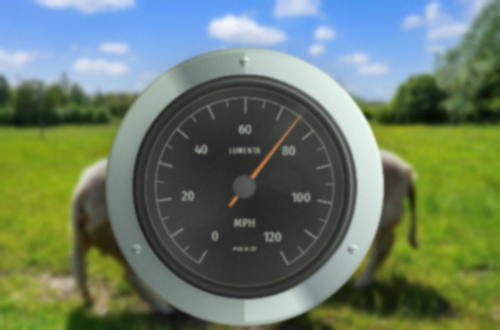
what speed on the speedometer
75 mph
